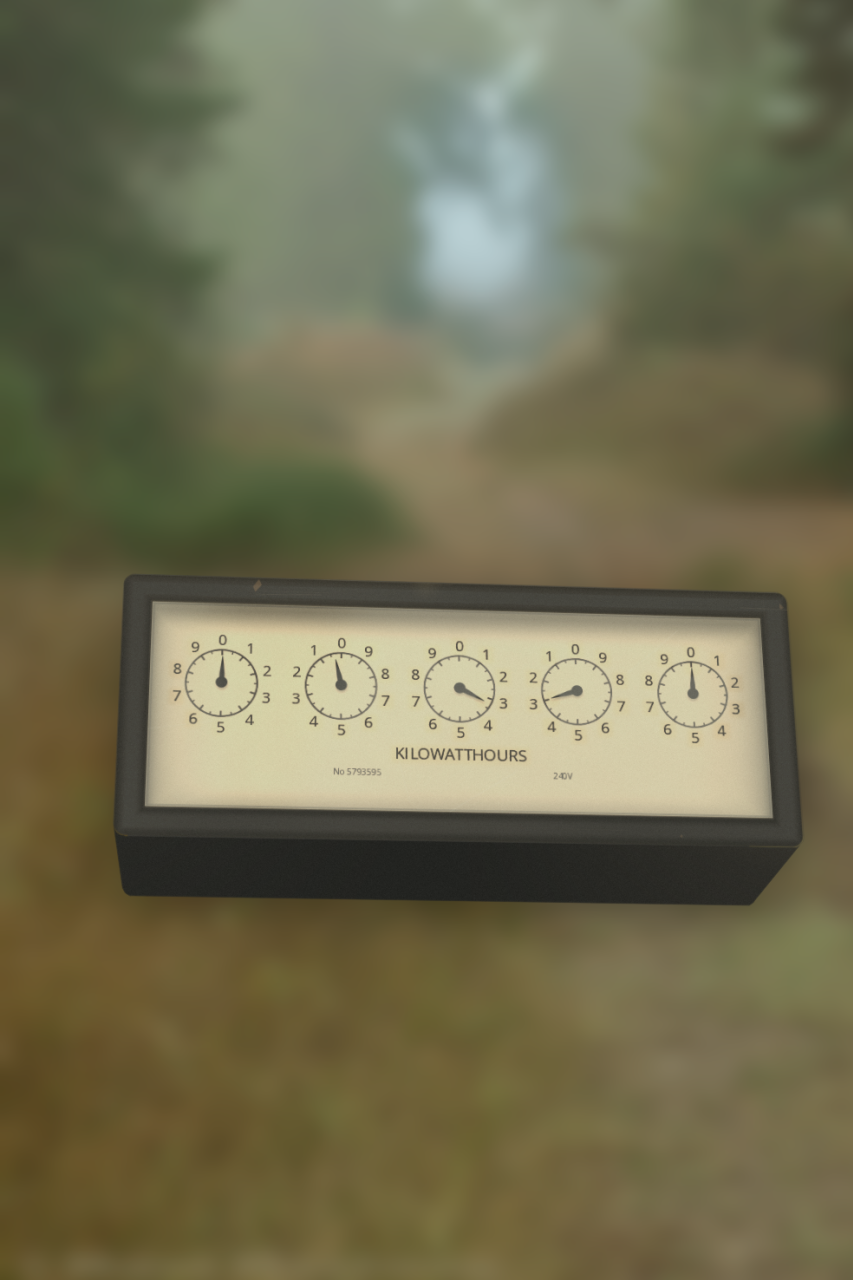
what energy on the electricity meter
330 kWh
